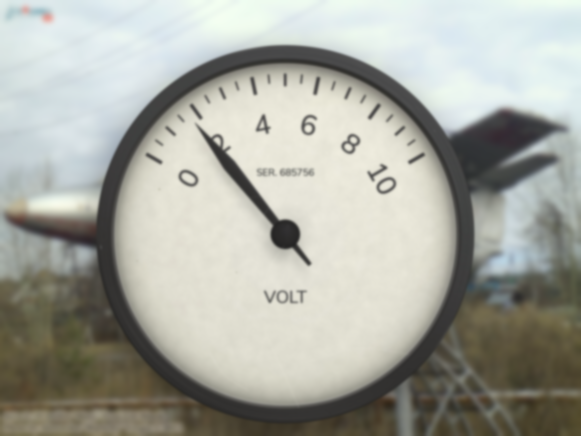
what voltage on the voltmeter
1.75 V
